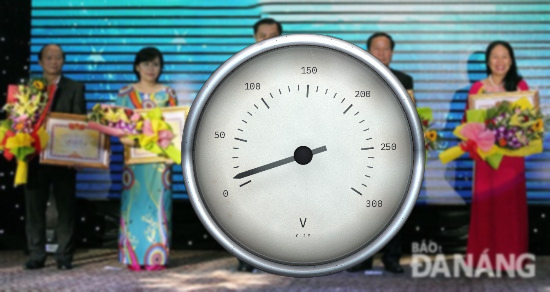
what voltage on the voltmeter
10 V
